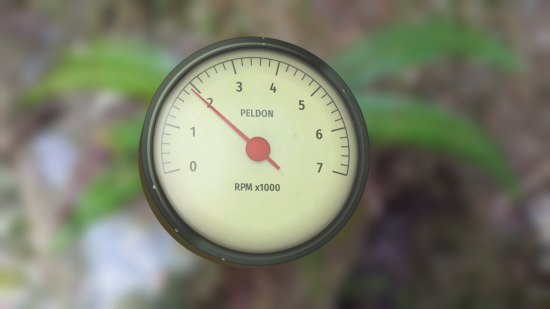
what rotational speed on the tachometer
1900 rpm
